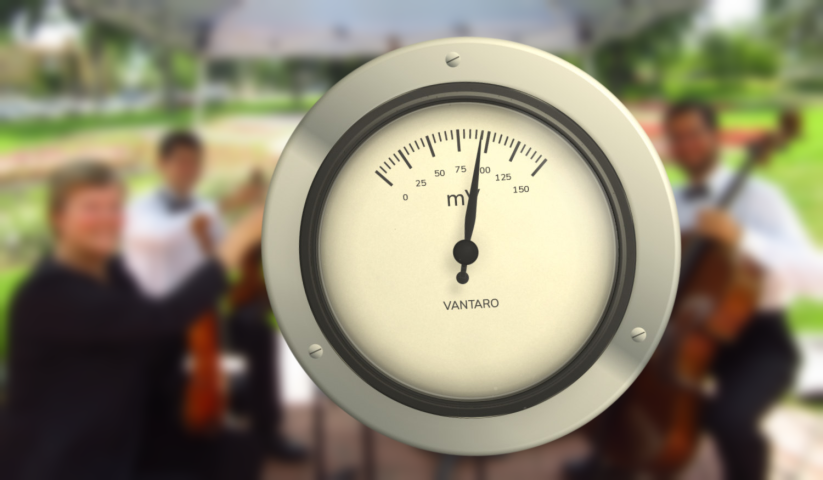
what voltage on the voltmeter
95 mV
